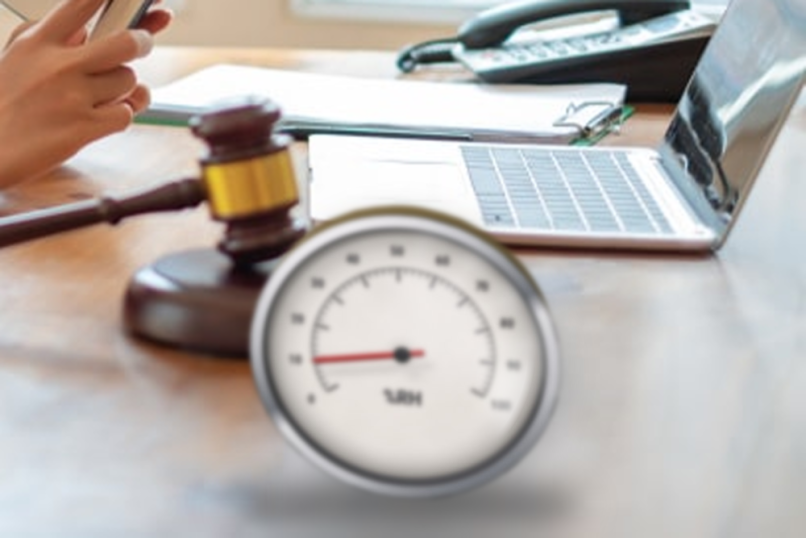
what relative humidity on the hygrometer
10 %
